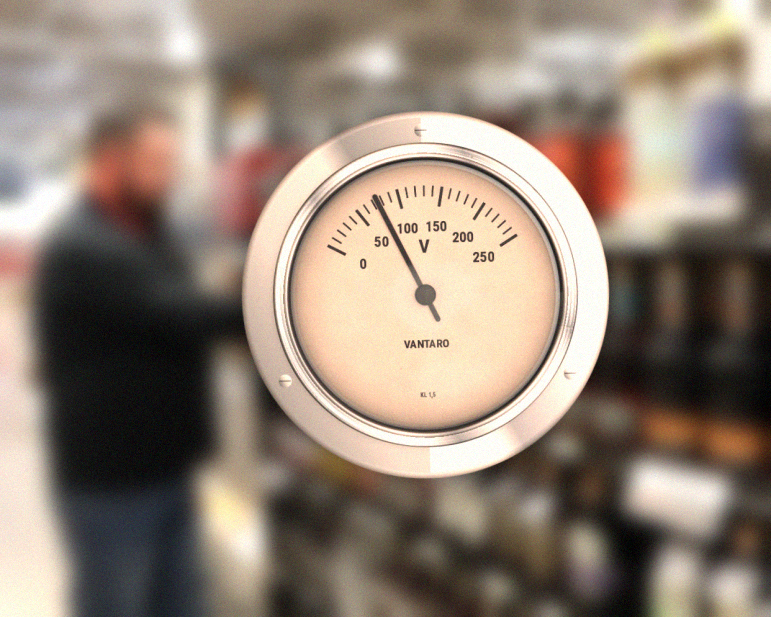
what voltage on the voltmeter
75 V
